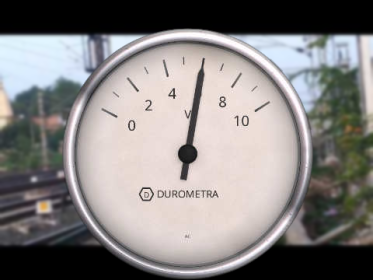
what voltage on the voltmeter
6 V
